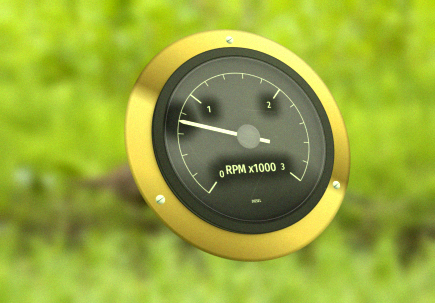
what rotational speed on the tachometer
700 rpm
